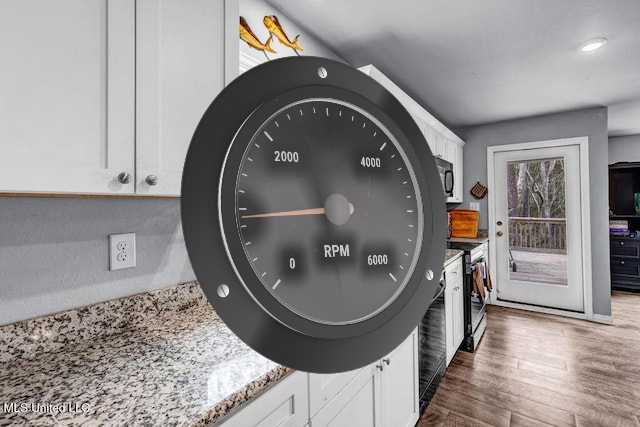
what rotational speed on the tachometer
900 rpm
